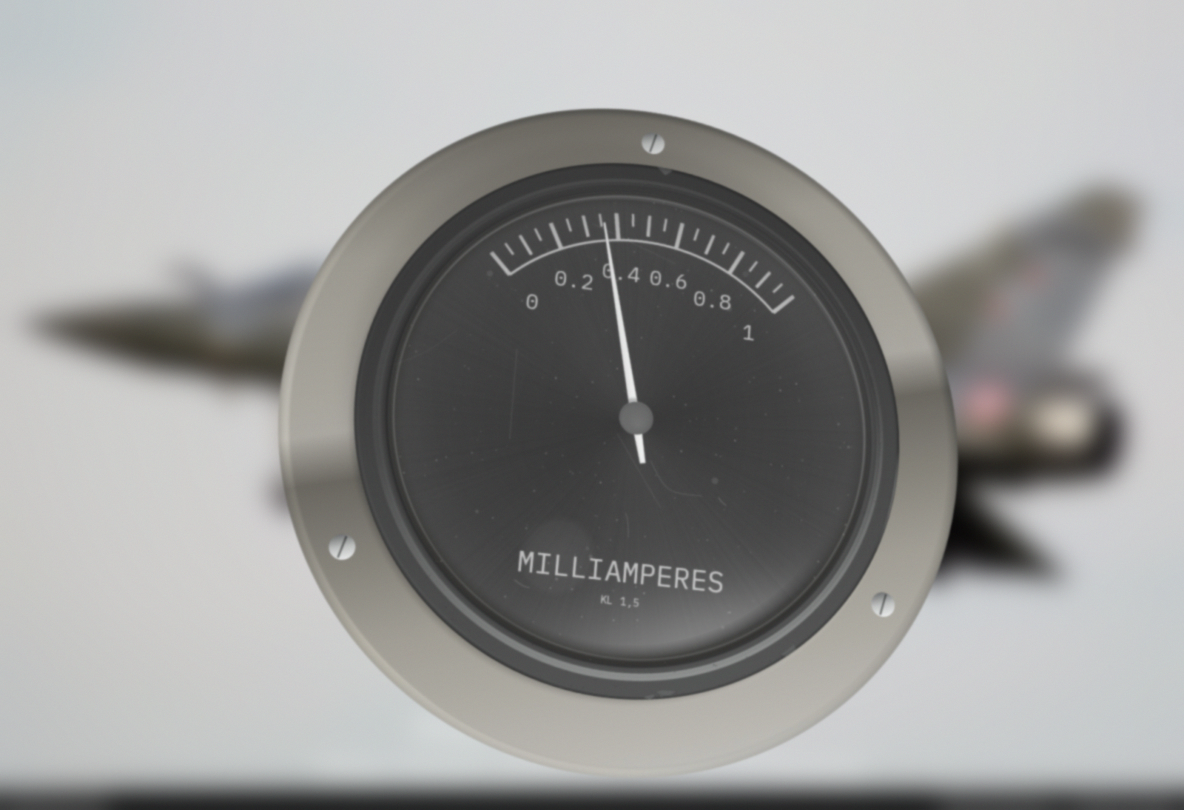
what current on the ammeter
0.35 mA
